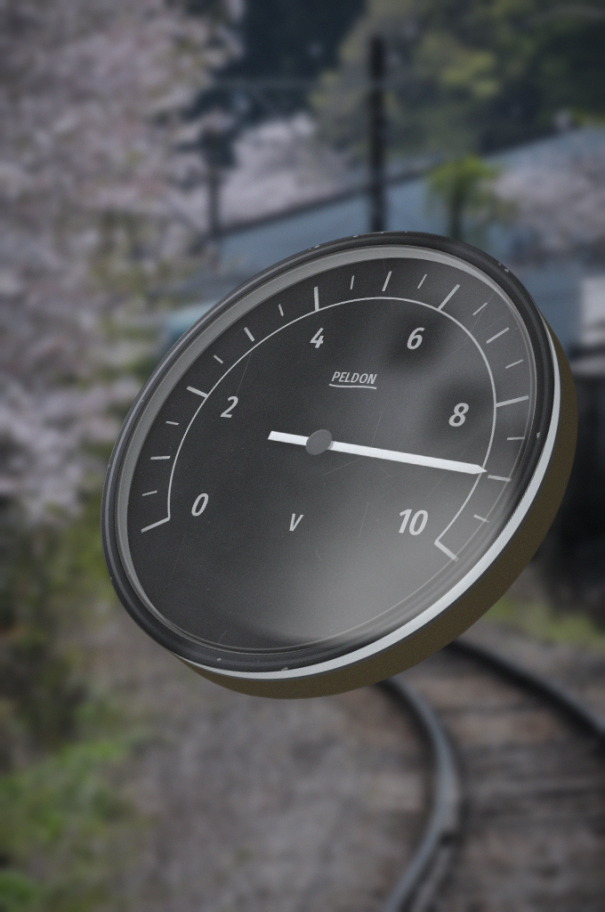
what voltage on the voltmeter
9 V
